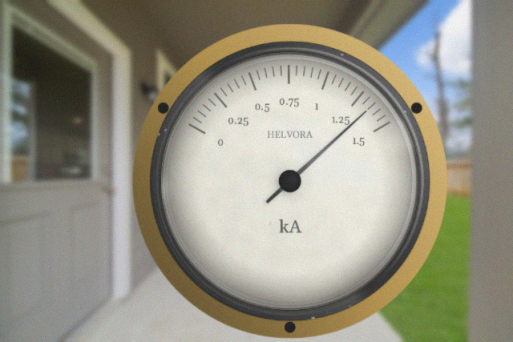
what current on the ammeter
1.35 kA
